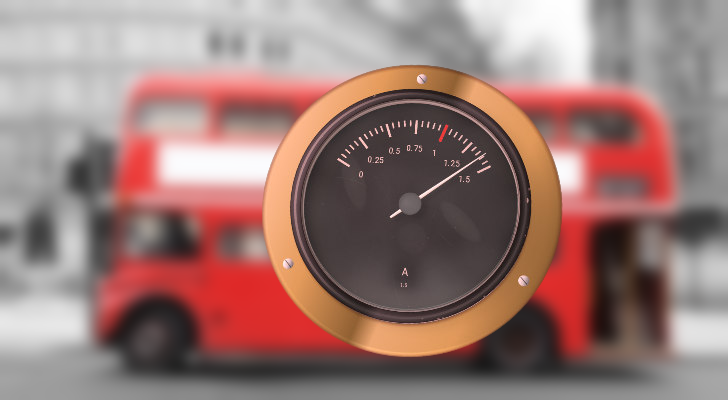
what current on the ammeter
1.4 A
